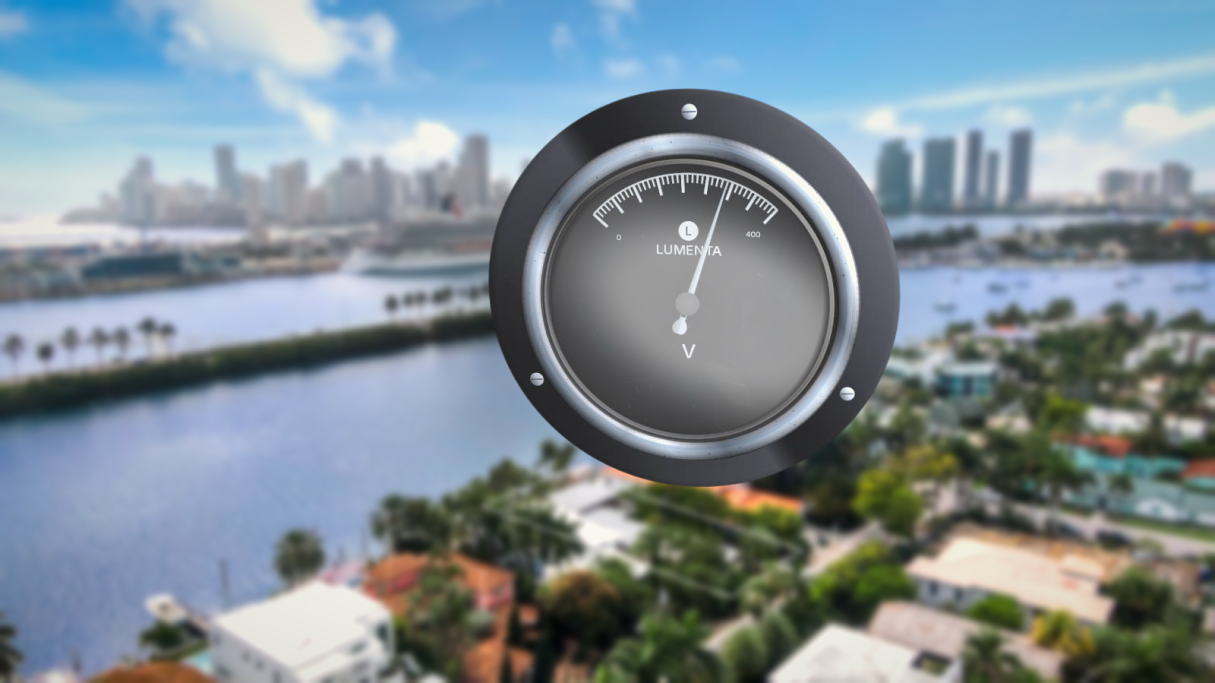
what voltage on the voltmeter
290 V
